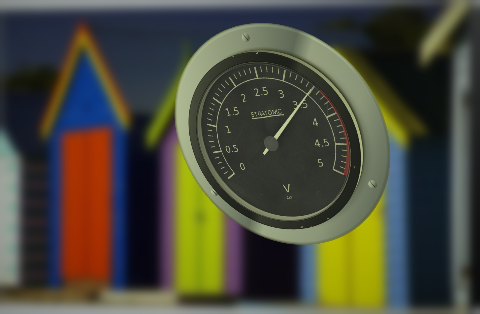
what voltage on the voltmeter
3.5 V
